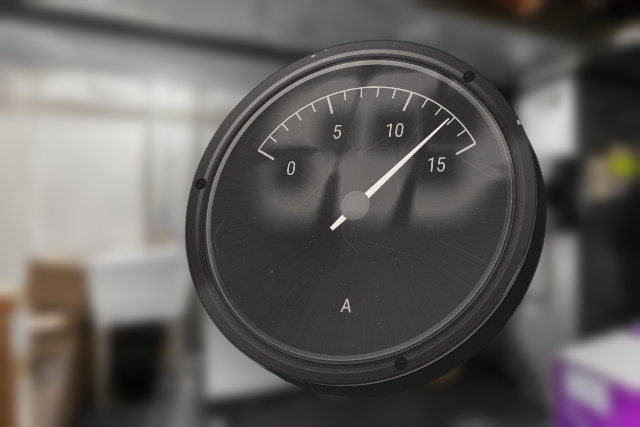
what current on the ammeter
13 A
